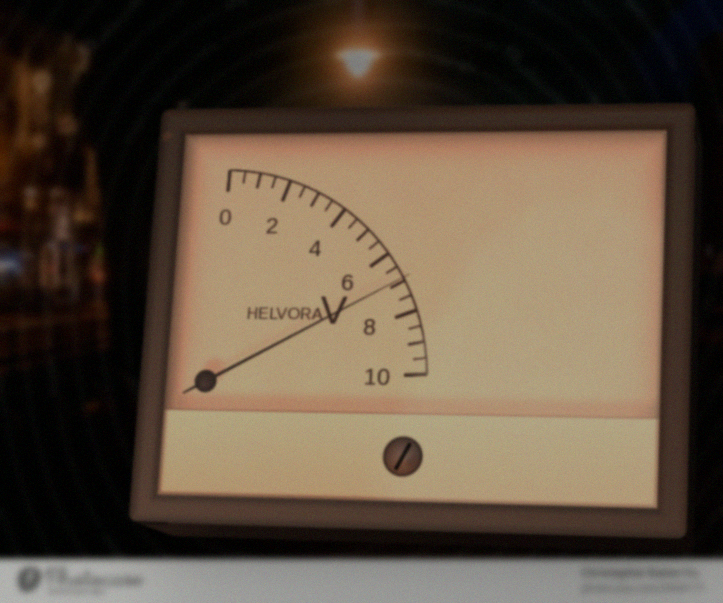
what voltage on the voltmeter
7 V
